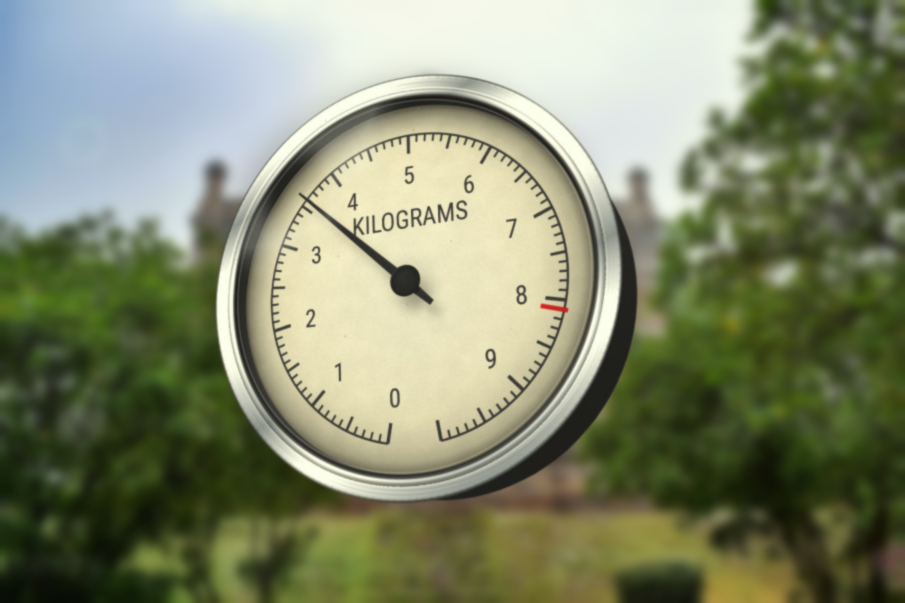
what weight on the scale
3.6 kg
